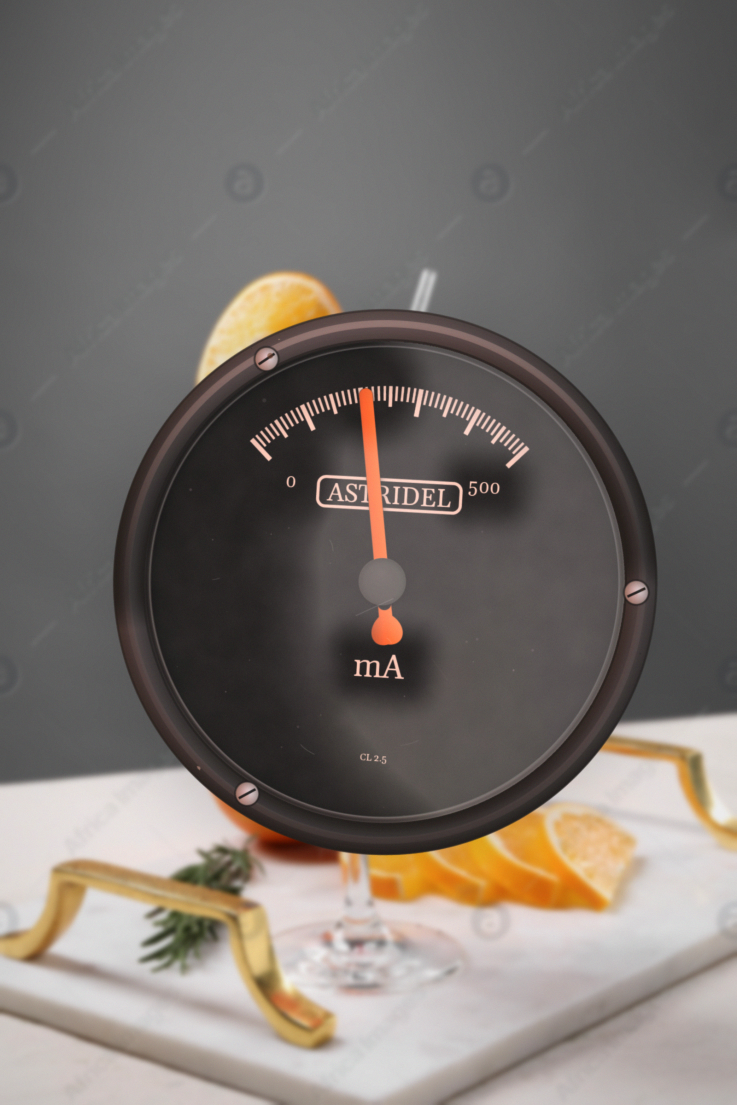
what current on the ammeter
210 mA
